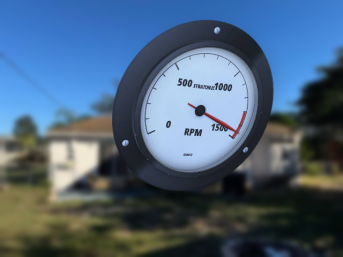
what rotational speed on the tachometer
1450 rpm
